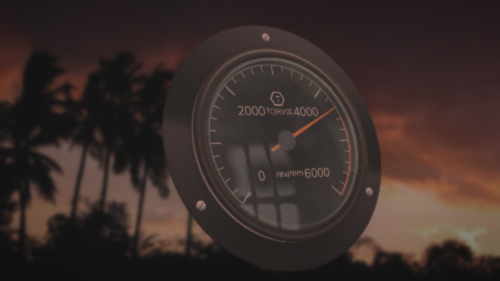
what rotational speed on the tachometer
4400 rpm
